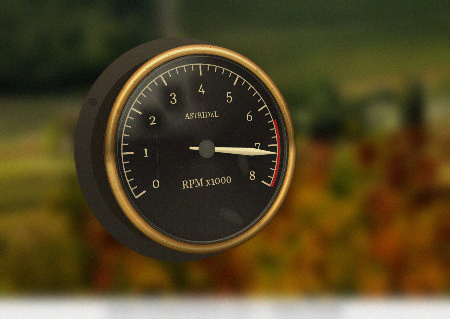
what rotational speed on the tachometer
7200 rpm
